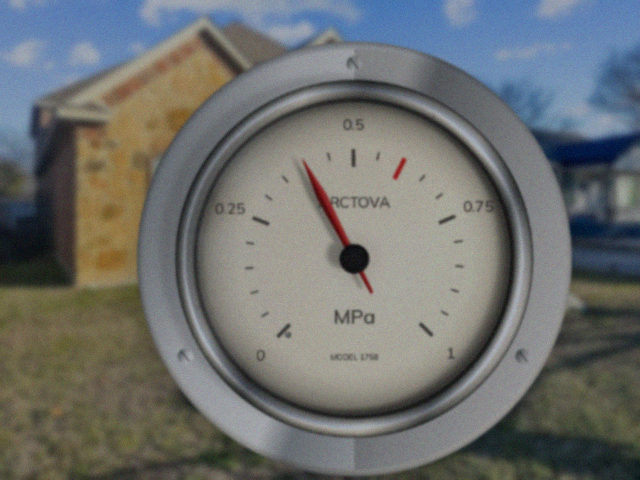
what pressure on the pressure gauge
0.4 MPa
